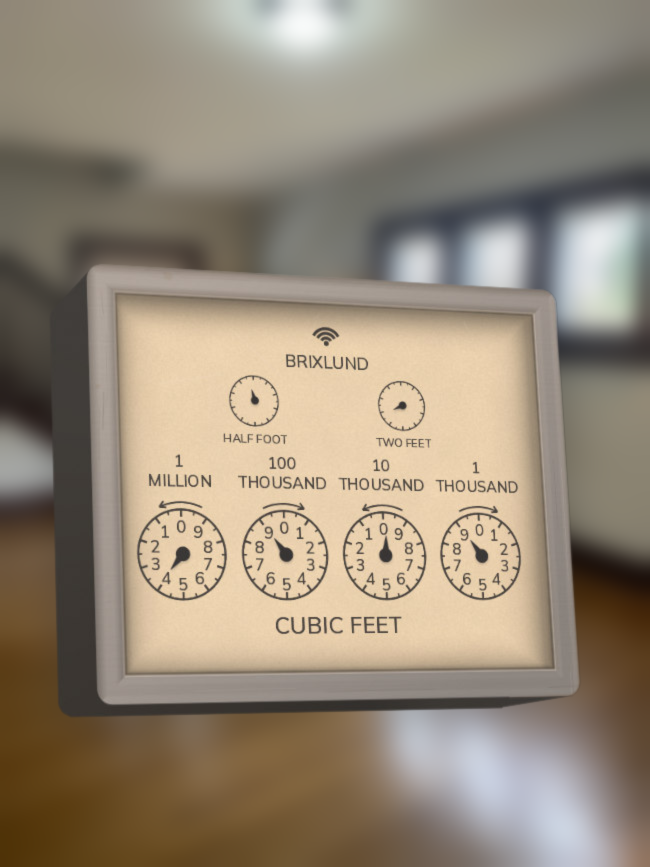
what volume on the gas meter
389900 ft³
